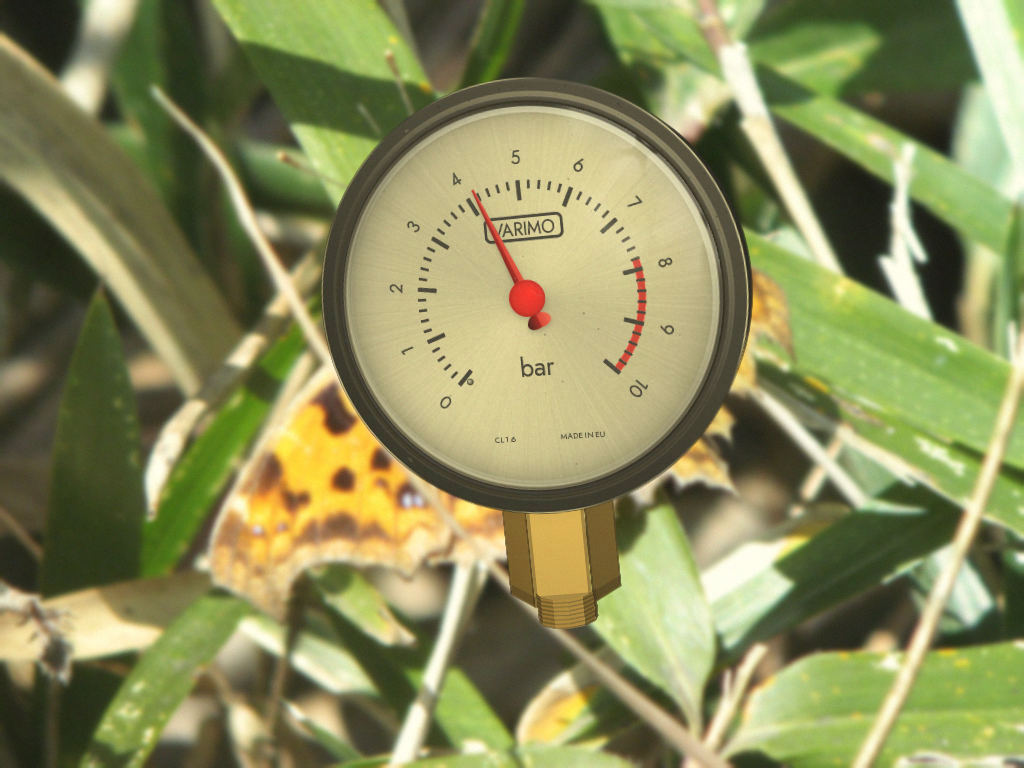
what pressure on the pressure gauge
4.2 bar
